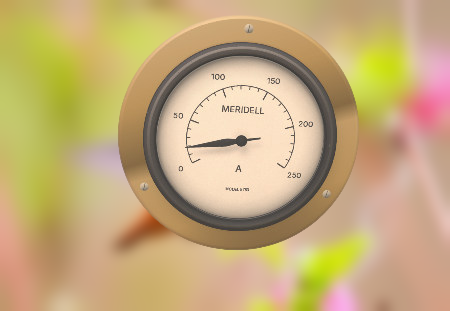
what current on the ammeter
20 A
